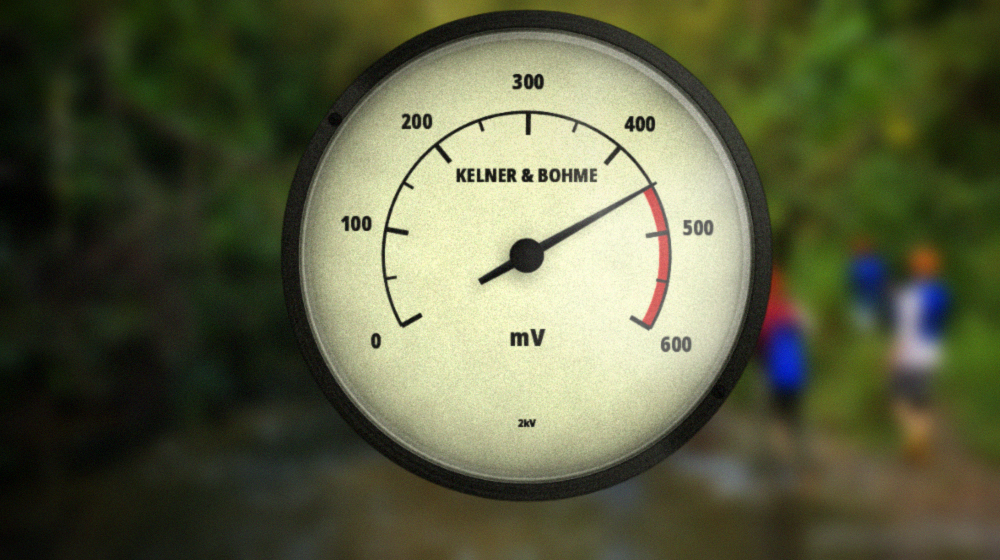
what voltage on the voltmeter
450 mV
